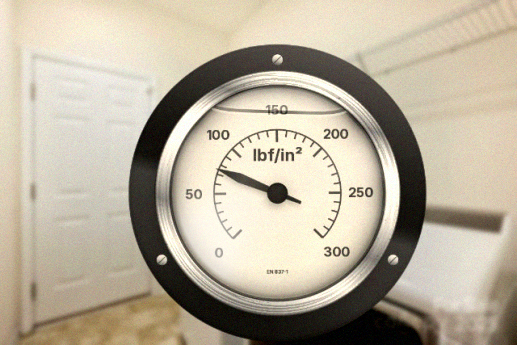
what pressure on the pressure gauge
75 psi
